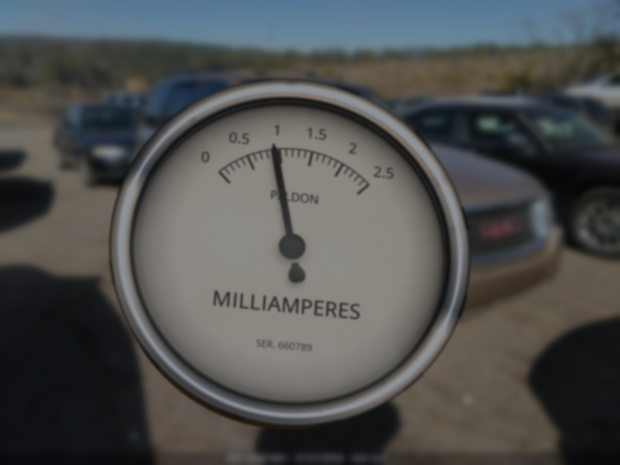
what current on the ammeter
0.9 mA
